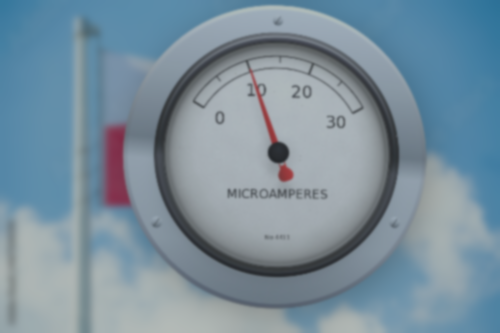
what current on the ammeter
10 µA
